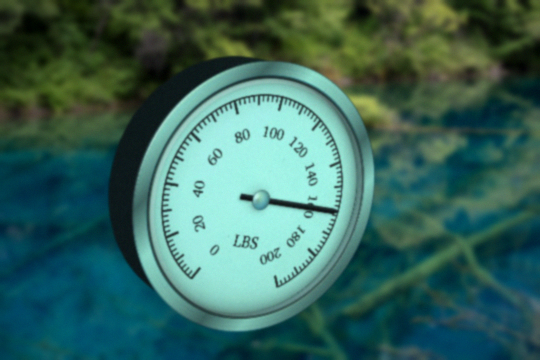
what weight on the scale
160 lb
